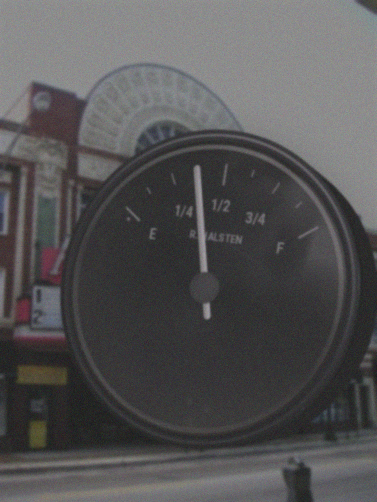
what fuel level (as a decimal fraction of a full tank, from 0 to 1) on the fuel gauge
0.375
